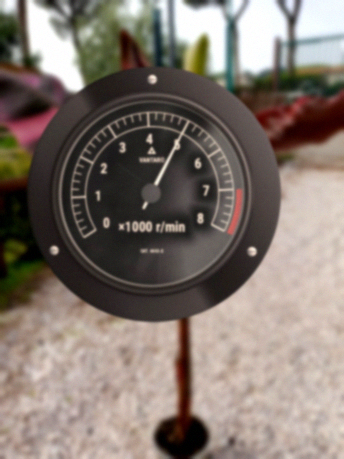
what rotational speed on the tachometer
5000 rpm
